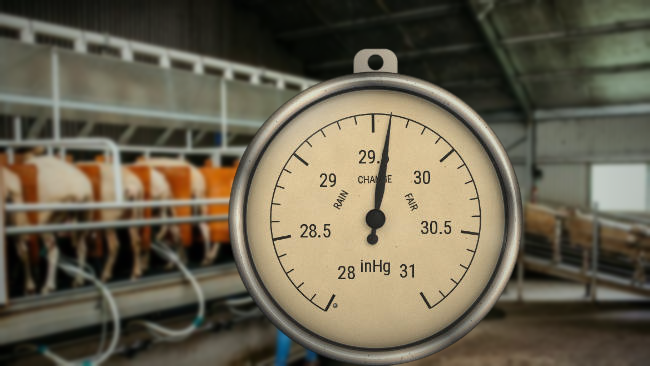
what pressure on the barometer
29.6 inHg
